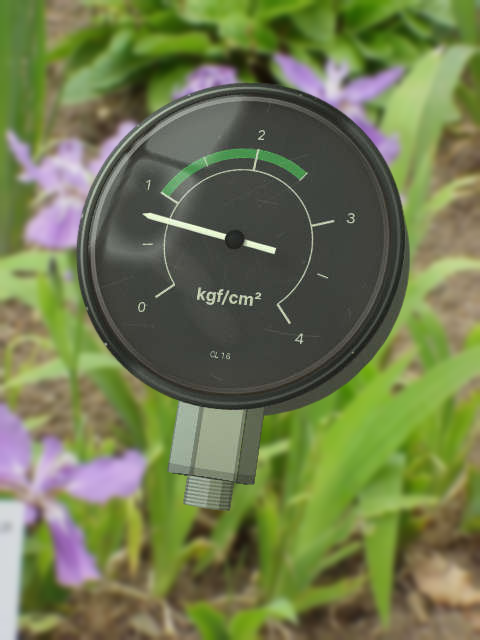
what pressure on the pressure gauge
0.75 kg/cm²
